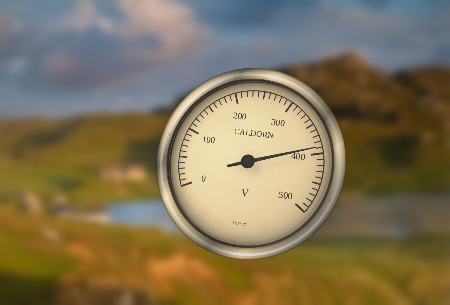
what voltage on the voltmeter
390 V
